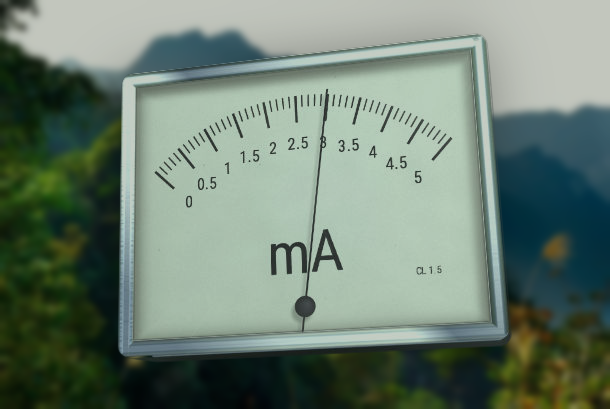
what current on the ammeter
3 mA
